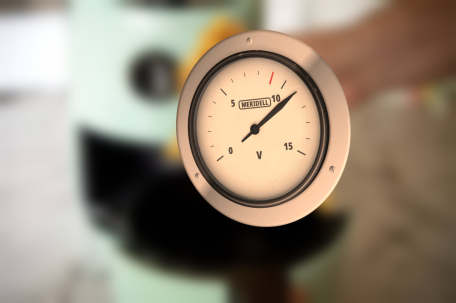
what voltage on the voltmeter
11 V
